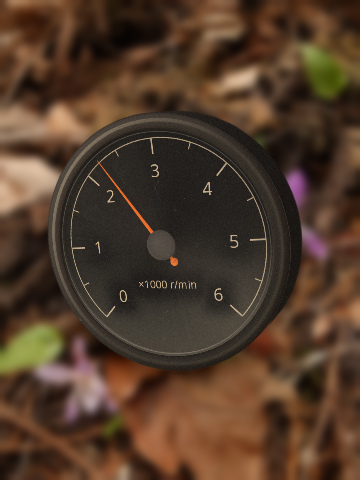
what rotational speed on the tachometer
2250 rpm
